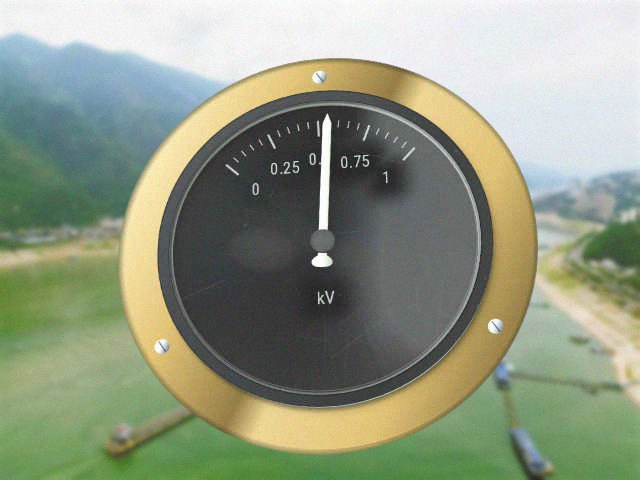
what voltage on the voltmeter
0.55 kV
